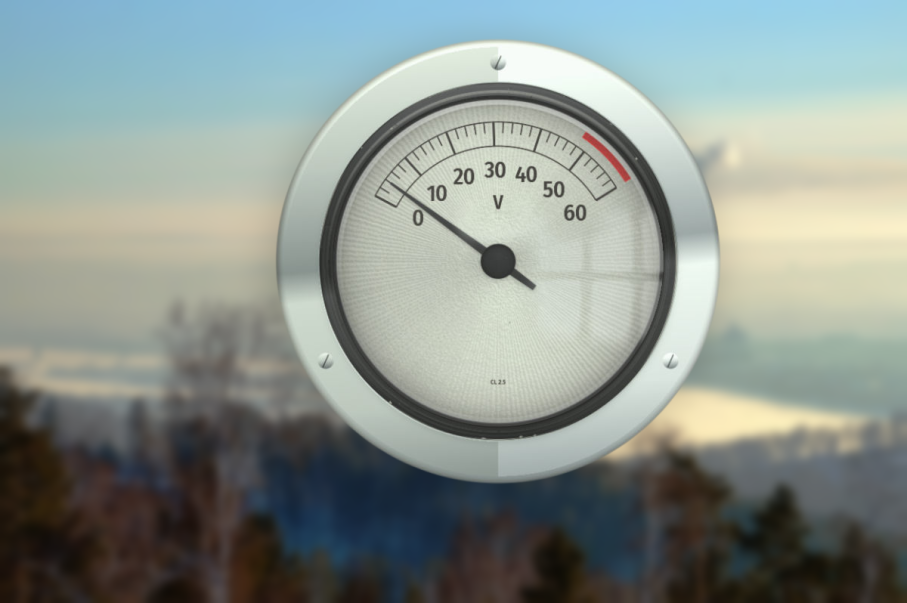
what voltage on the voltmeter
4 V
